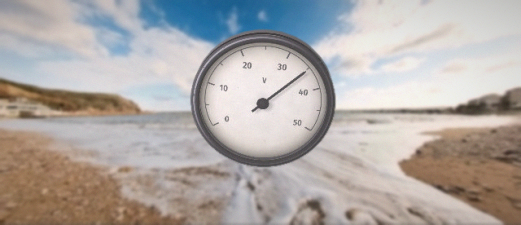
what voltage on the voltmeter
35 V
